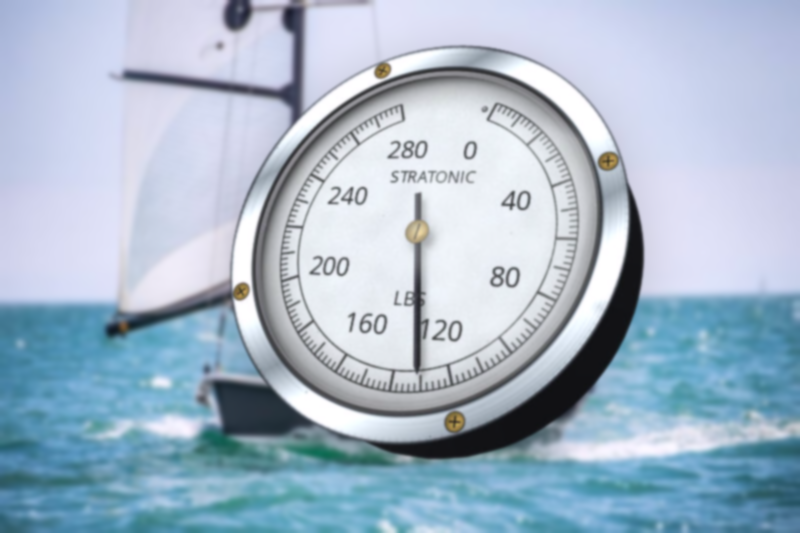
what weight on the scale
130 lb
